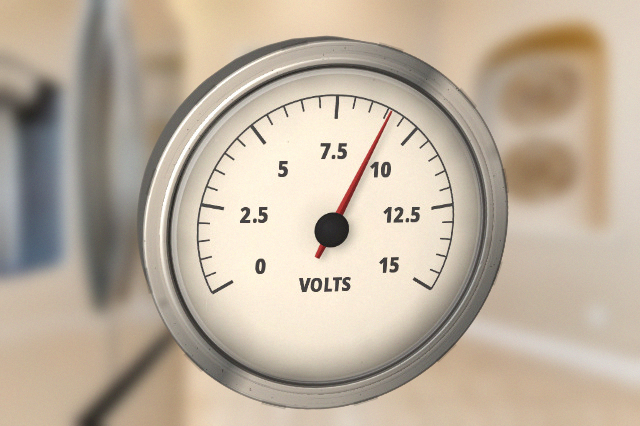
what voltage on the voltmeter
9 V
